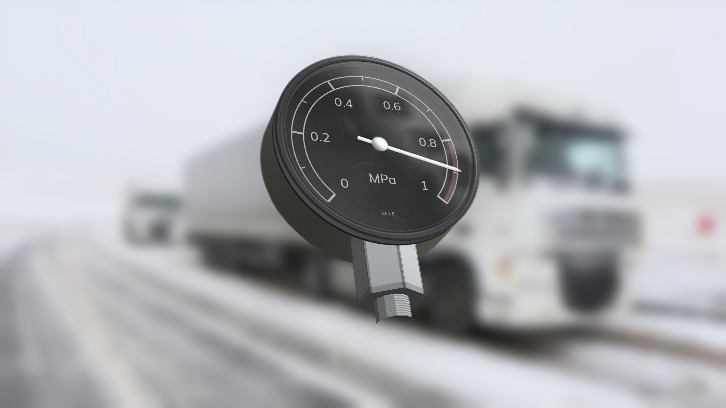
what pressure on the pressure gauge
0.9 MPa
